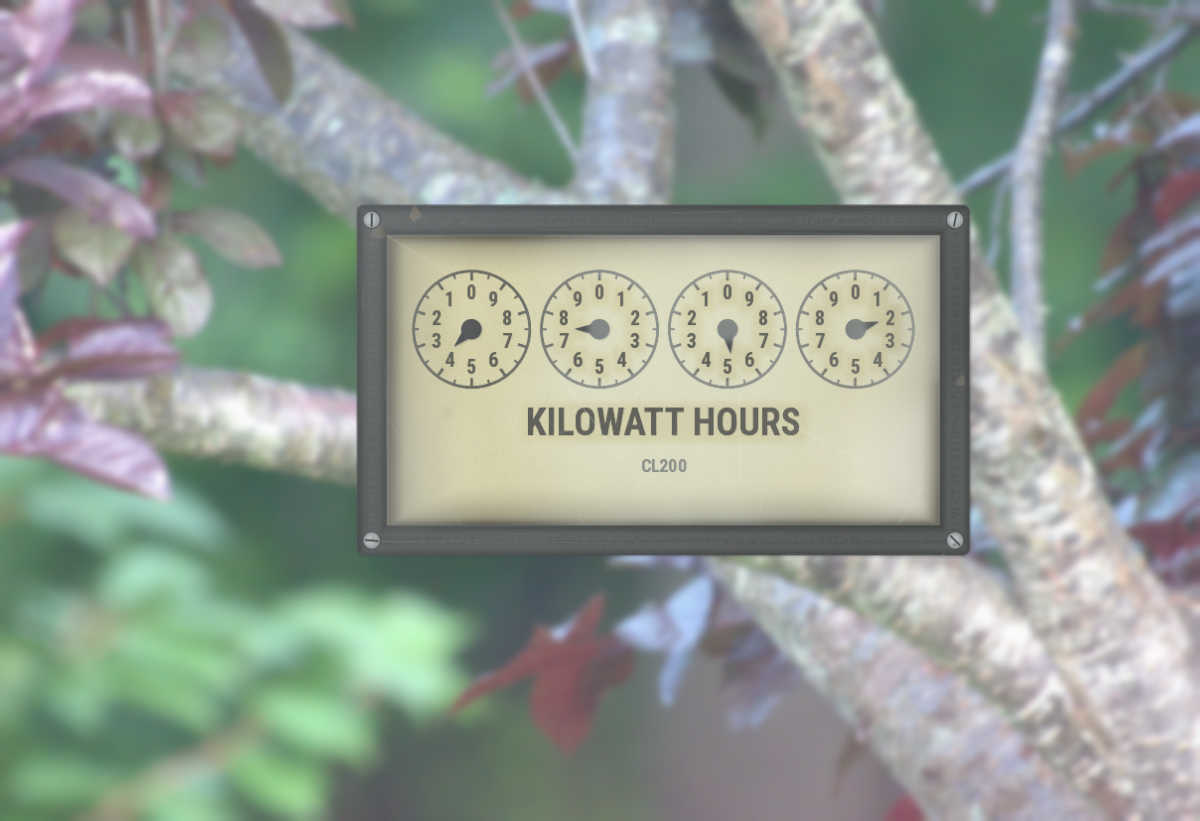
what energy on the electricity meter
3752 kWh
